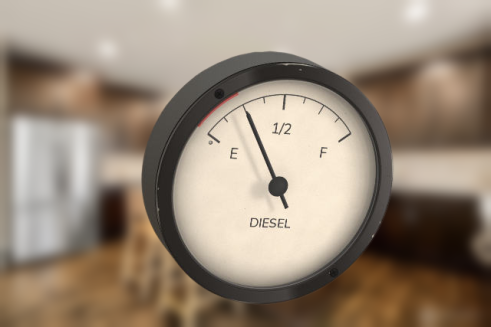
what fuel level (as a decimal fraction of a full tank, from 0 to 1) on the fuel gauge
0.25
